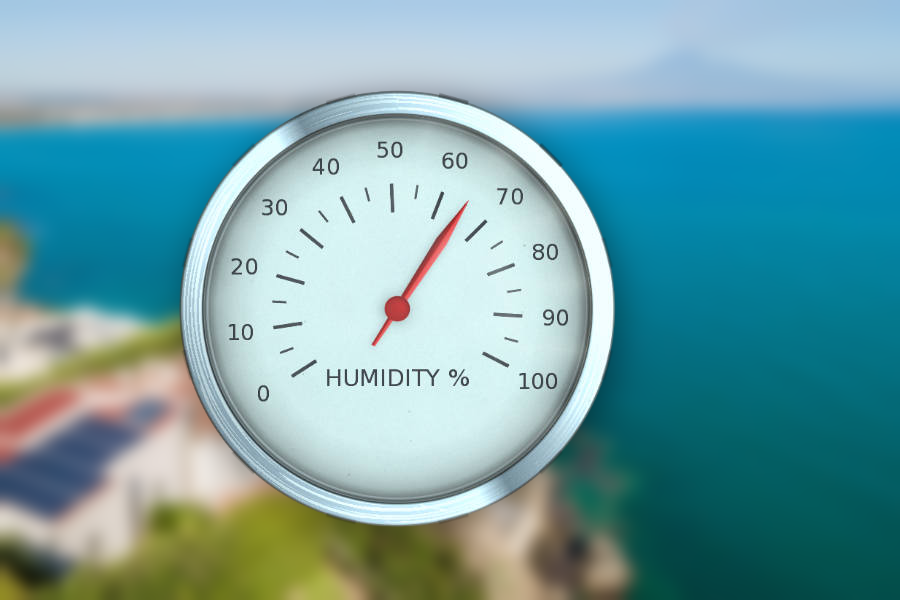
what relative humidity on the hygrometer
65 %
